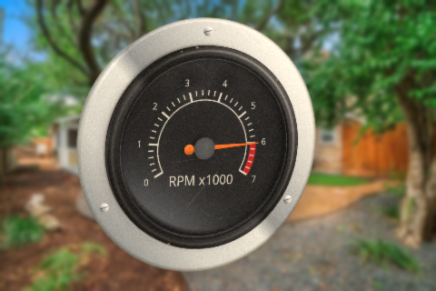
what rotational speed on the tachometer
6000 rpm
